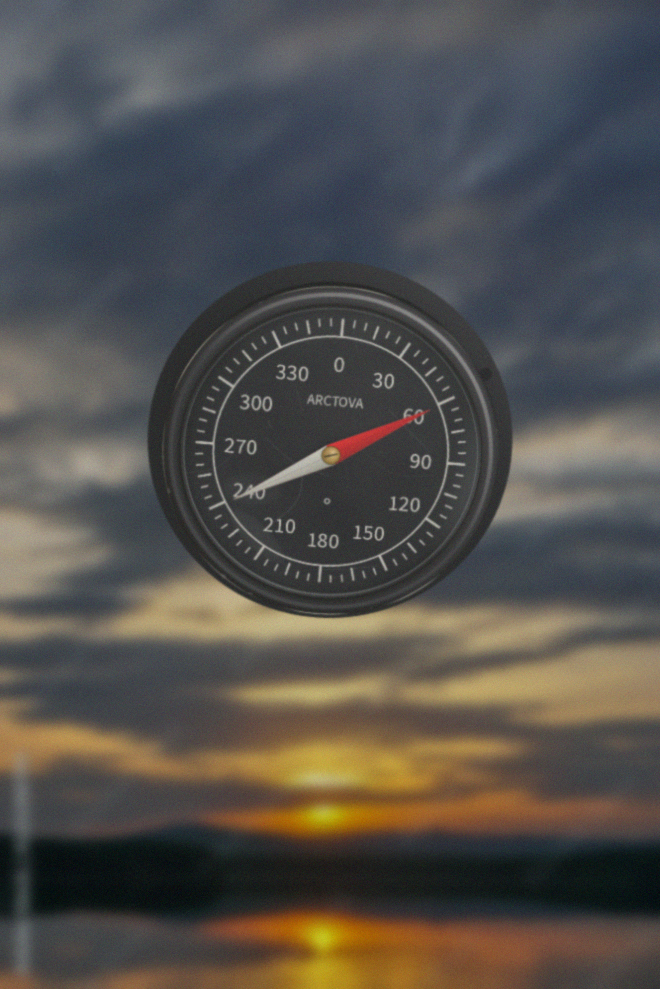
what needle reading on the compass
60 °
